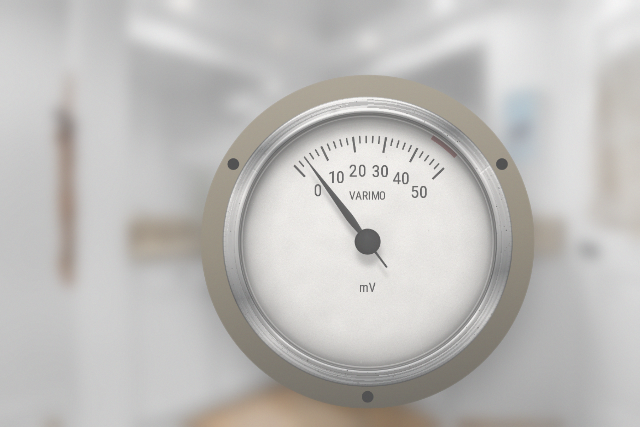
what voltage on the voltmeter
4 mV
